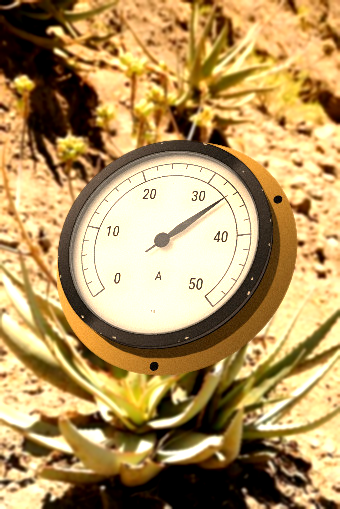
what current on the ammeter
34 A
